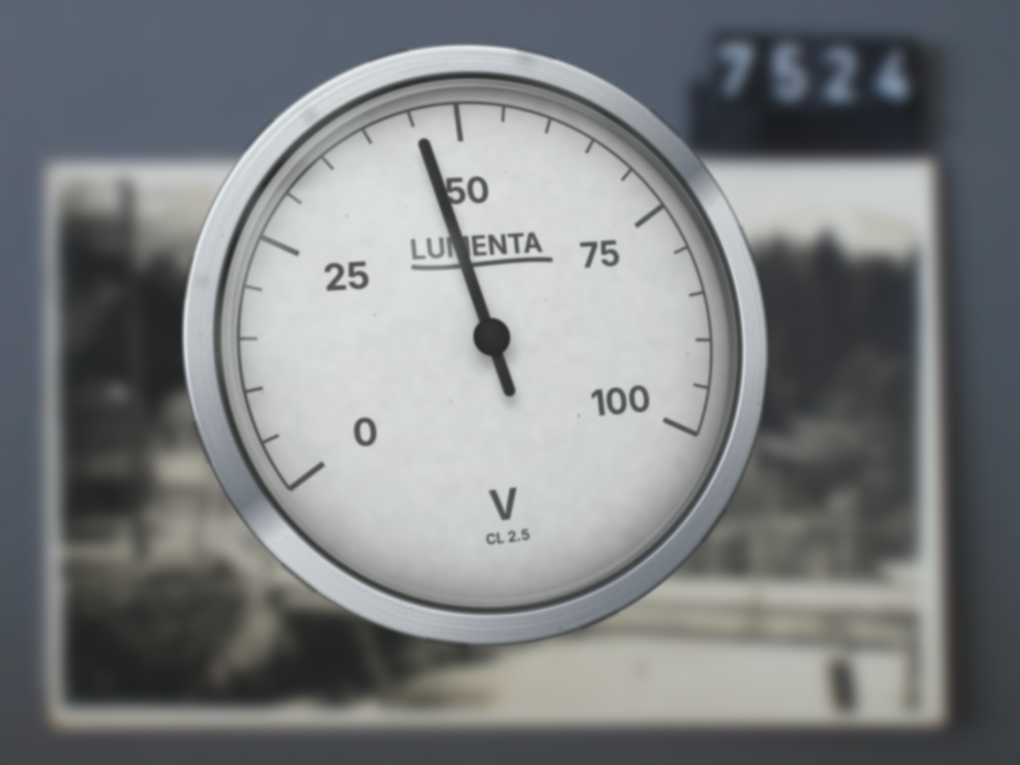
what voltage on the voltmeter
45 V
